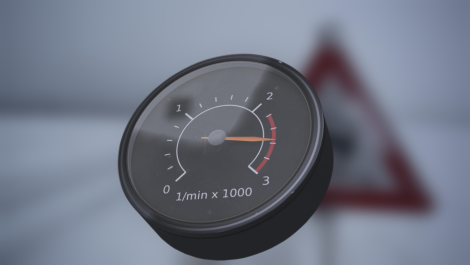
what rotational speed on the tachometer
2600 rpm
